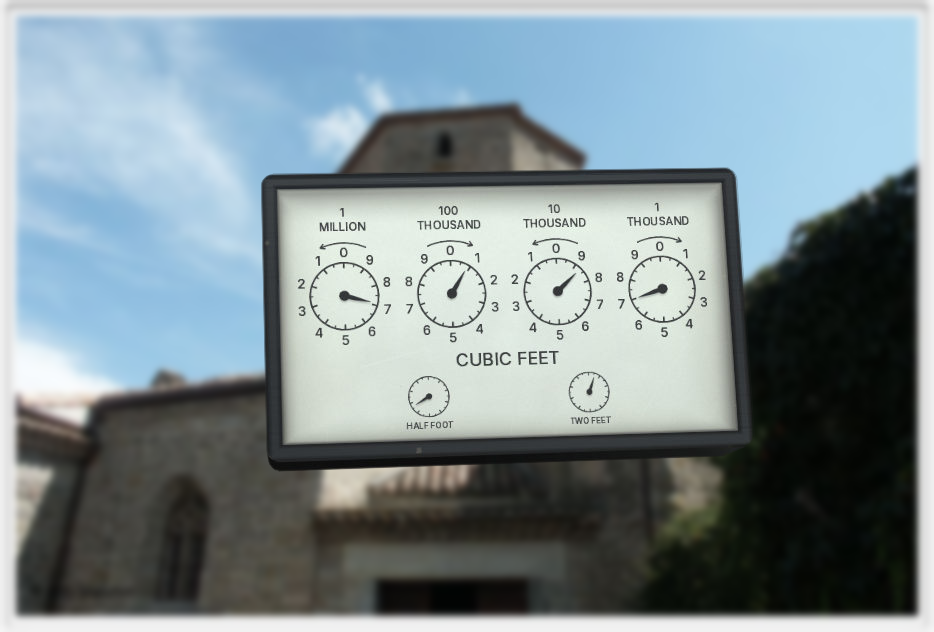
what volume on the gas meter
708700 ft³
